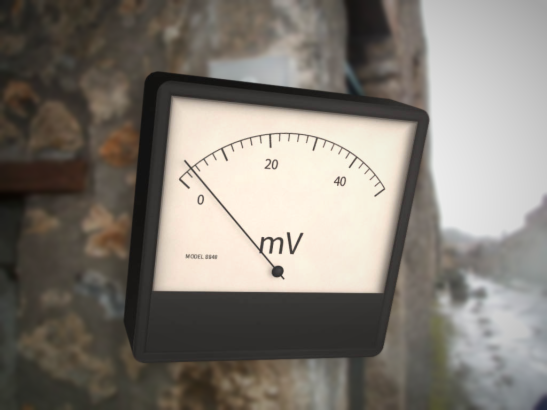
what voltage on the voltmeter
3 mV
